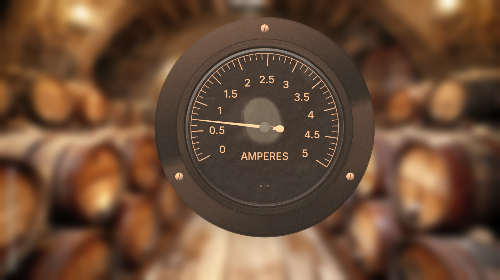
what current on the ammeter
0.7 A
